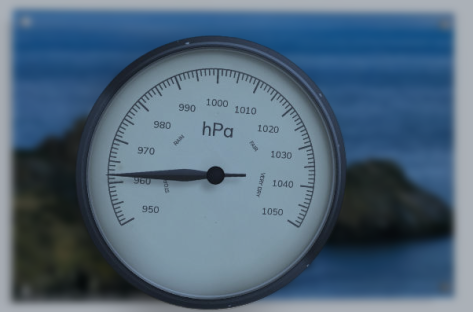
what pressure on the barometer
962 hPa
